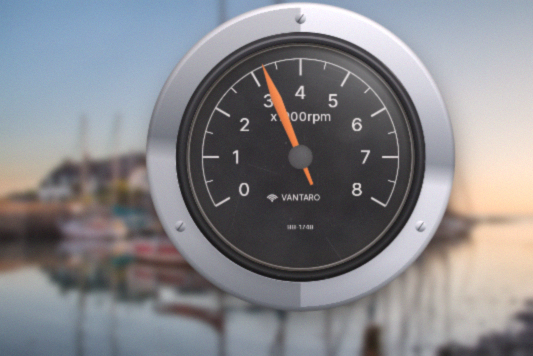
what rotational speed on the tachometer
3250 rpm
